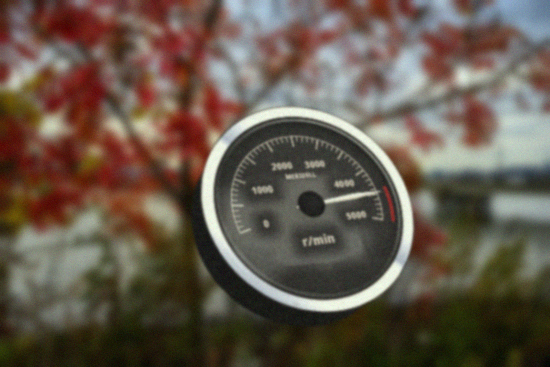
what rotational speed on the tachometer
4500 rpm
